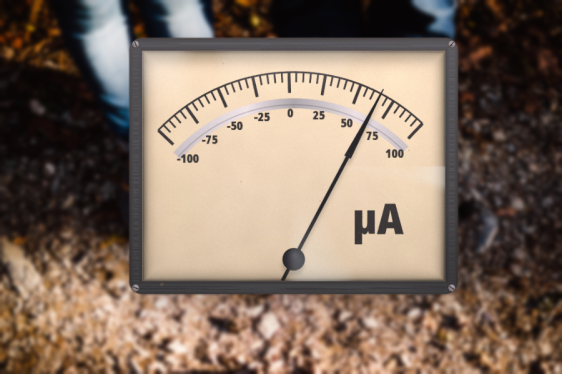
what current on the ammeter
65 µA
